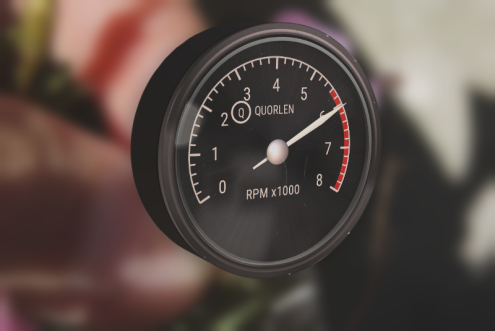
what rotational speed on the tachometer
6000 rpm
